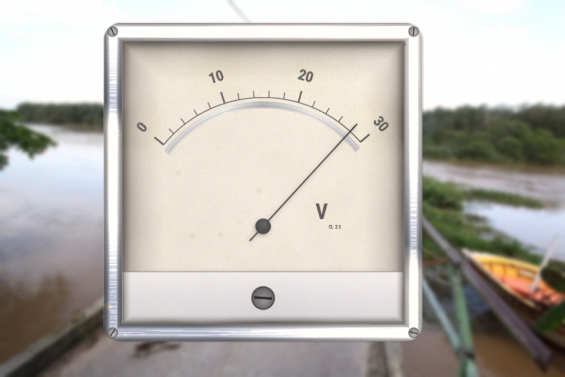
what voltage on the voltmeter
28 V
